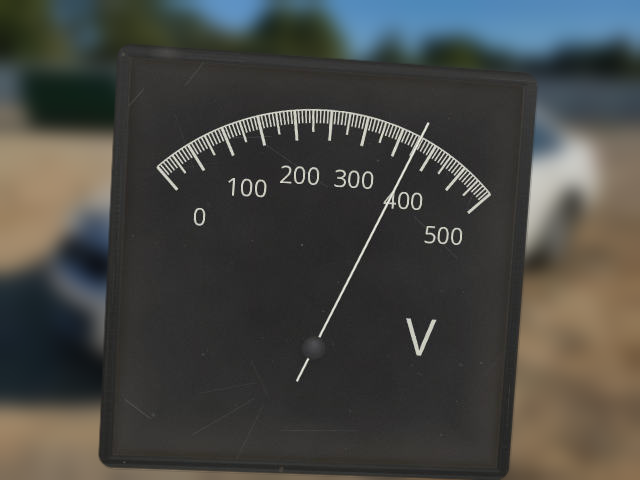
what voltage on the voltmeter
375 V
